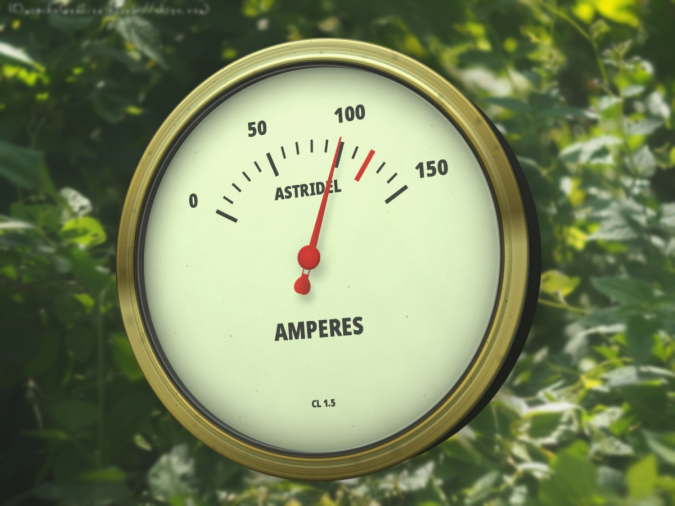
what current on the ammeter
100 A
